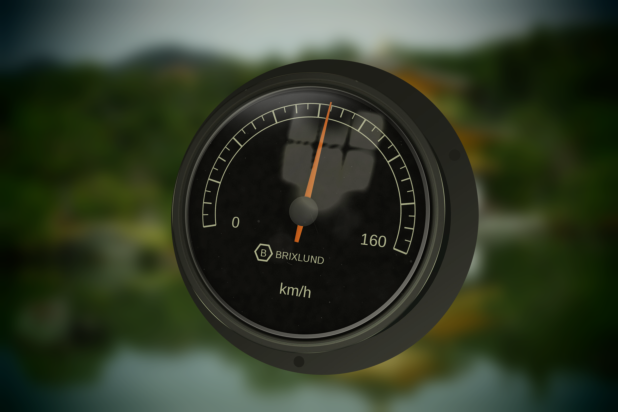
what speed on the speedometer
85 km/h
